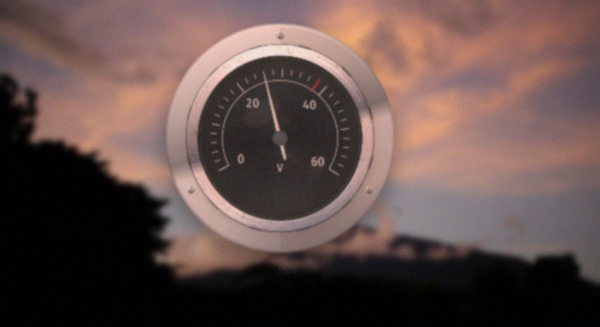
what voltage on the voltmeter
26 V
